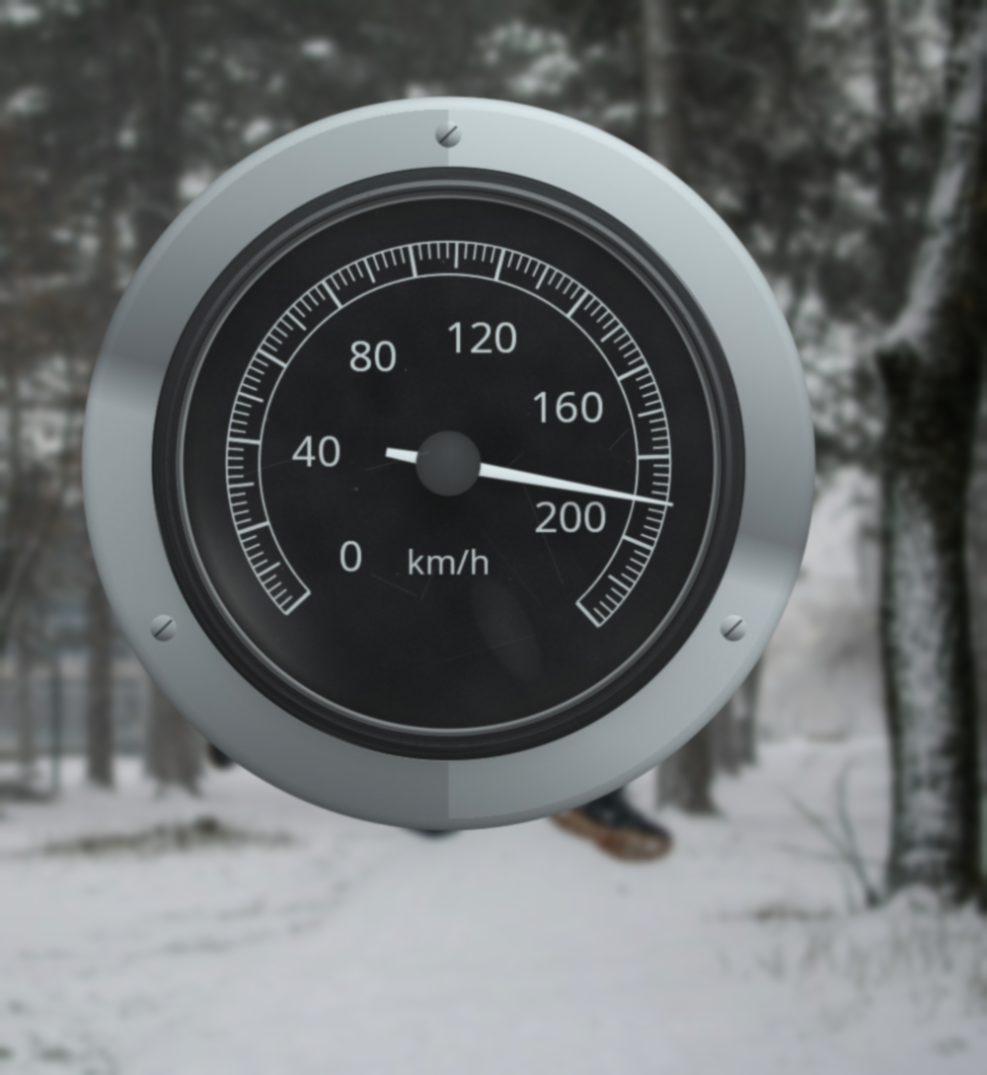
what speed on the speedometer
190 km/h
